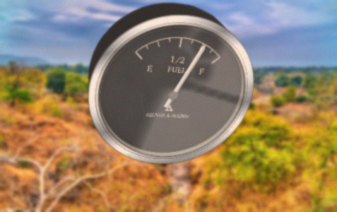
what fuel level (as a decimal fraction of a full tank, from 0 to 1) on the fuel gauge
0.75
